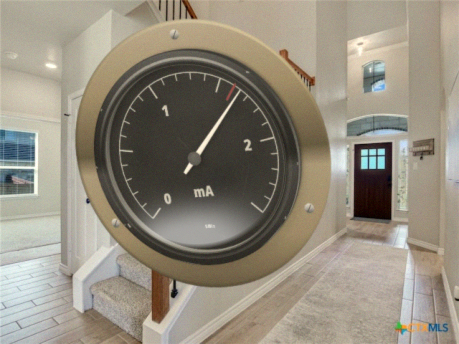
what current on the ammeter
1.65 mA
